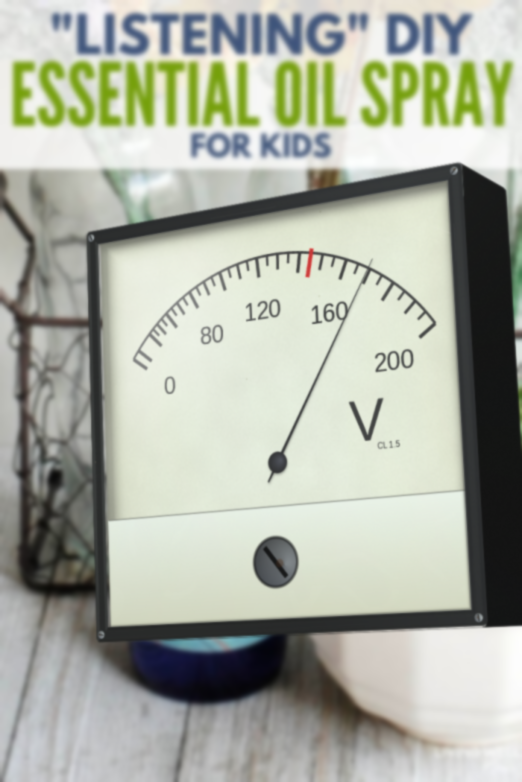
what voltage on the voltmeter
170 V
